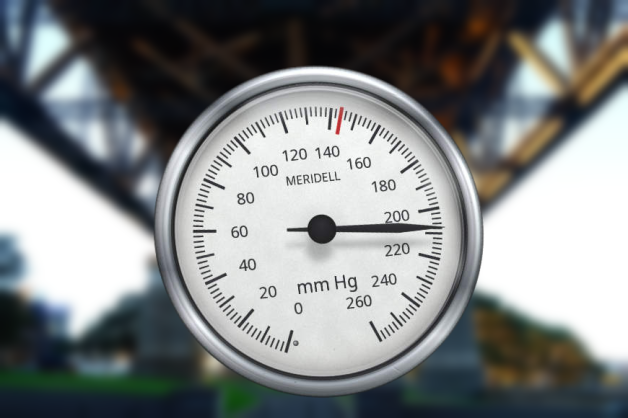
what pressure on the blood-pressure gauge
208 mmHg
